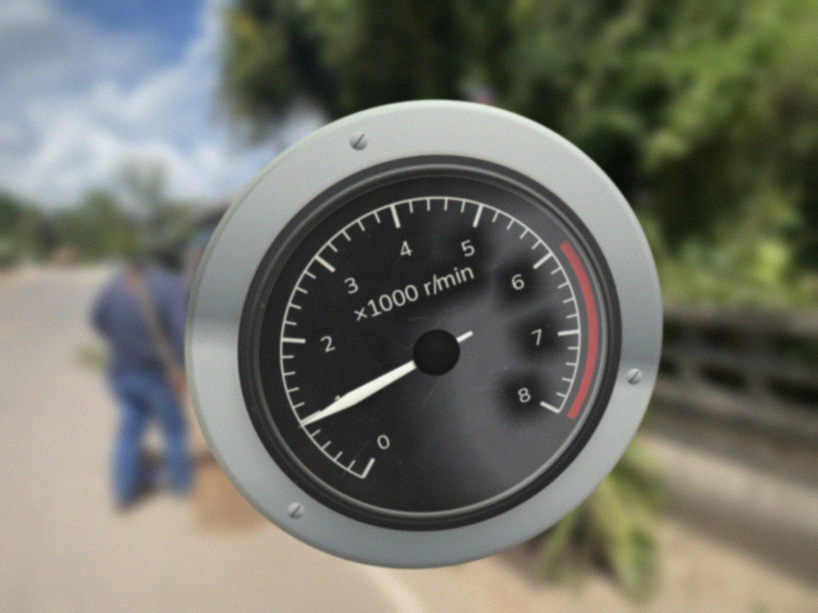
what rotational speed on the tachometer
1000 rpm
